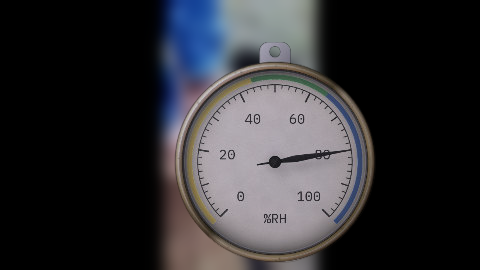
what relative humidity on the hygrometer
80 %
